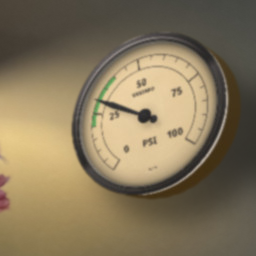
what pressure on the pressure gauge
30 psi
